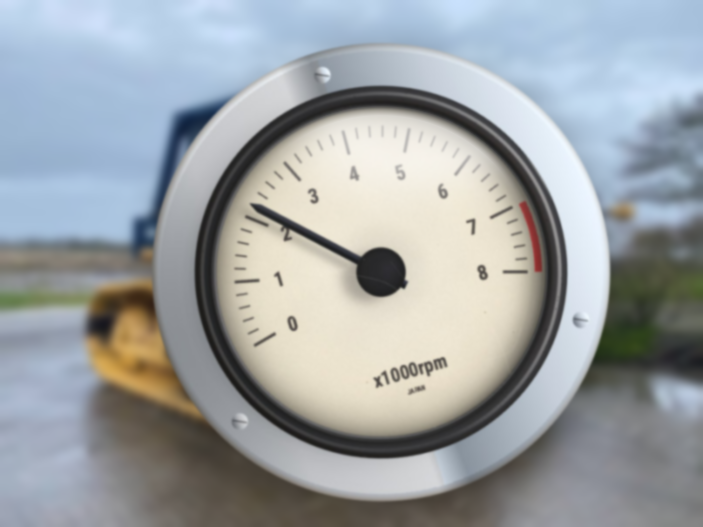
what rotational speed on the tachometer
2200 rpm
